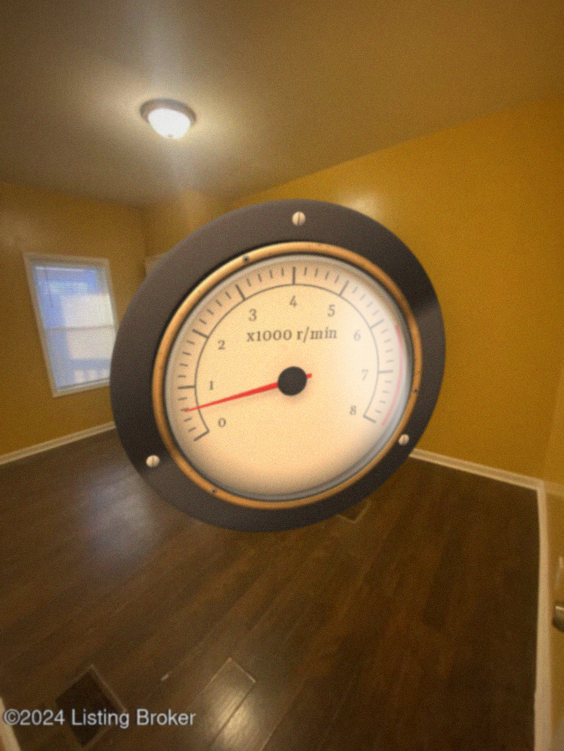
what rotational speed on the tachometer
600 rpm
